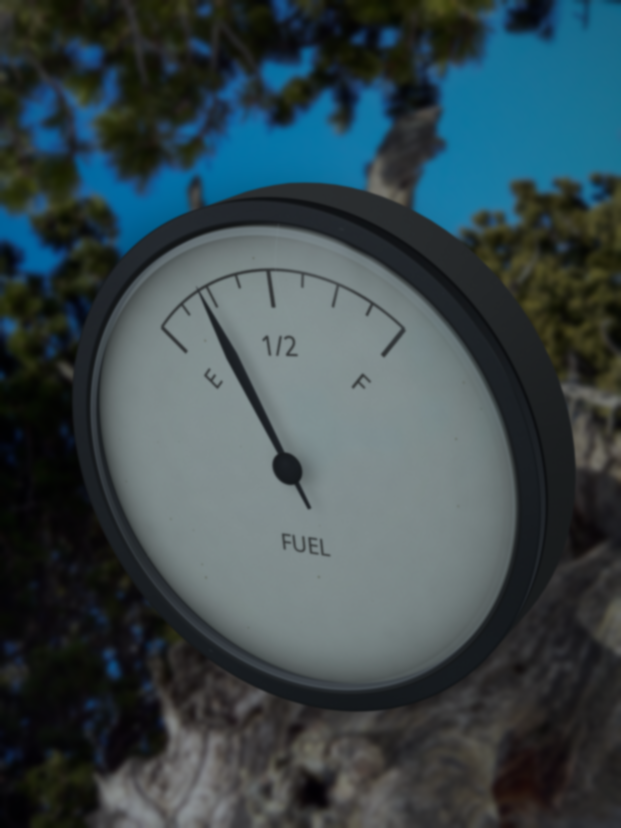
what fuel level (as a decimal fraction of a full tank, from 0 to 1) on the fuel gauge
0.25
